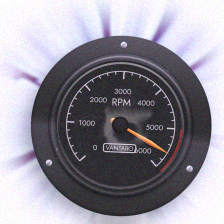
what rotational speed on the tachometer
5600 rpm
